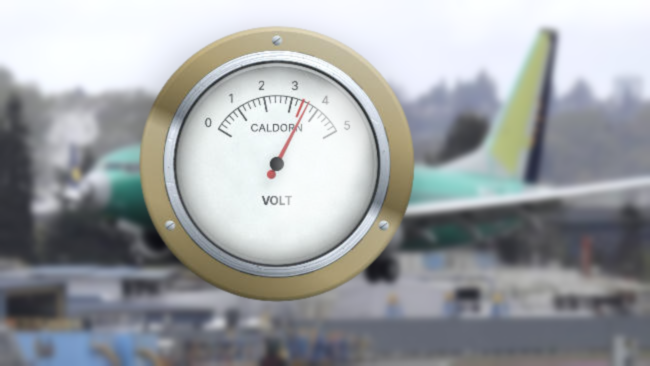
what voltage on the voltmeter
3.6 V
